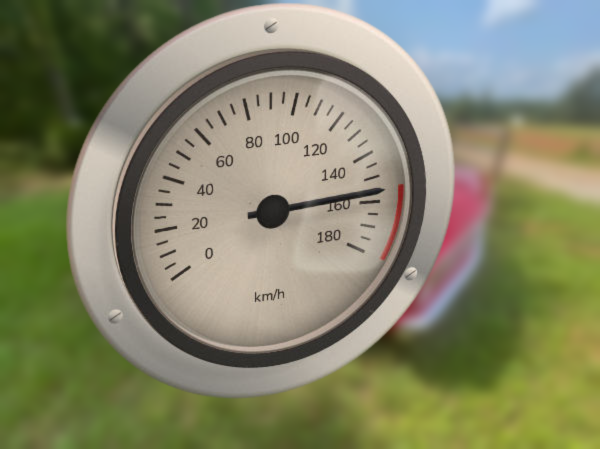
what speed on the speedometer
155 km/h
